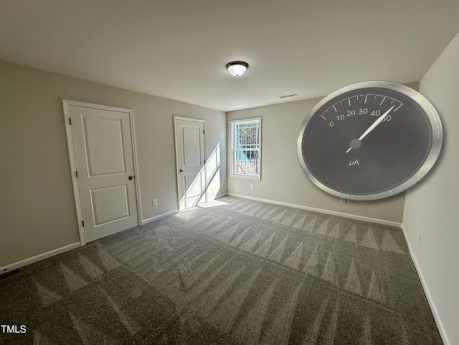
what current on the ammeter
47.5 µA
